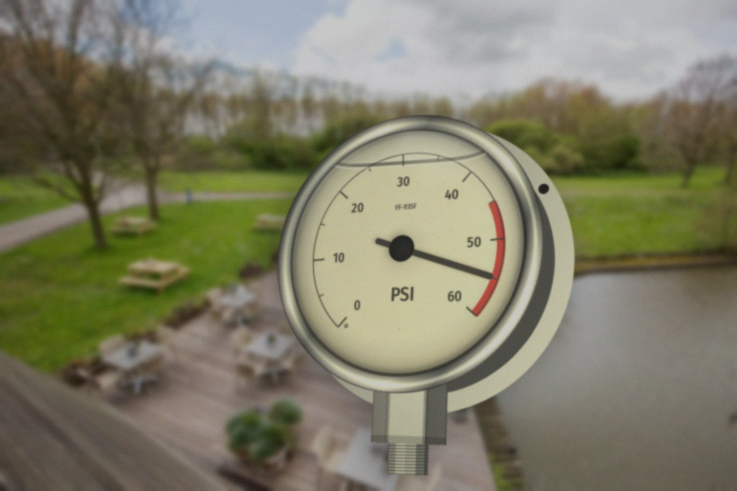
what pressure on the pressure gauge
55 psi
